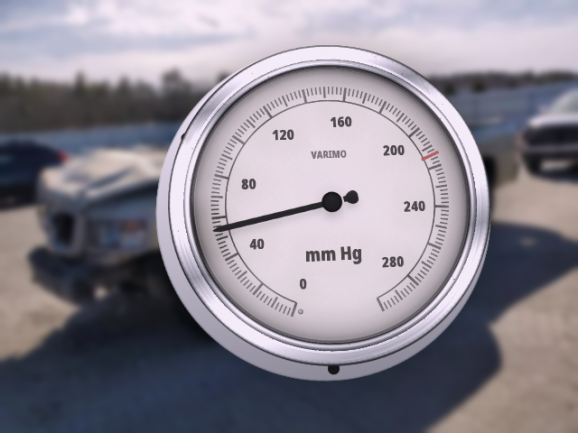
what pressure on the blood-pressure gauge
54 mmHg
